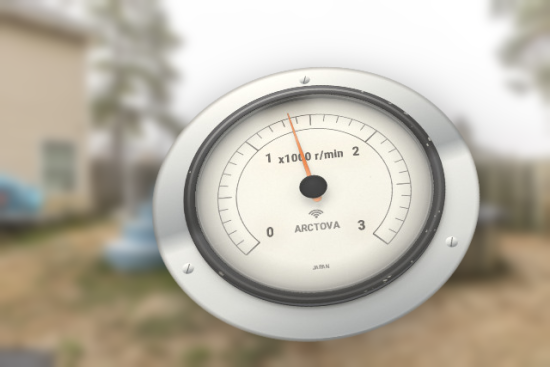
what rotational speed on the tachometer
1350 rpm
